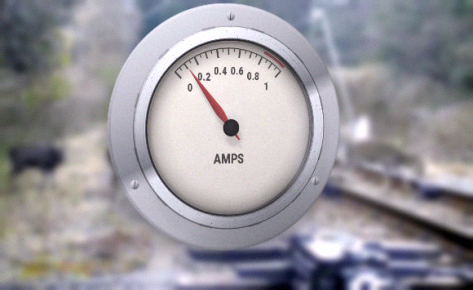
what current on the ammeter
0.1 A
